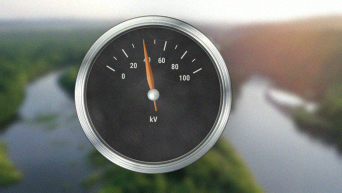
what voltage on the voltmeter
40 kV
